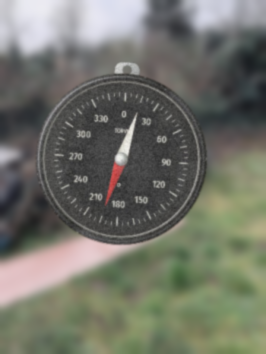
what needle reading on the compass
195 °
